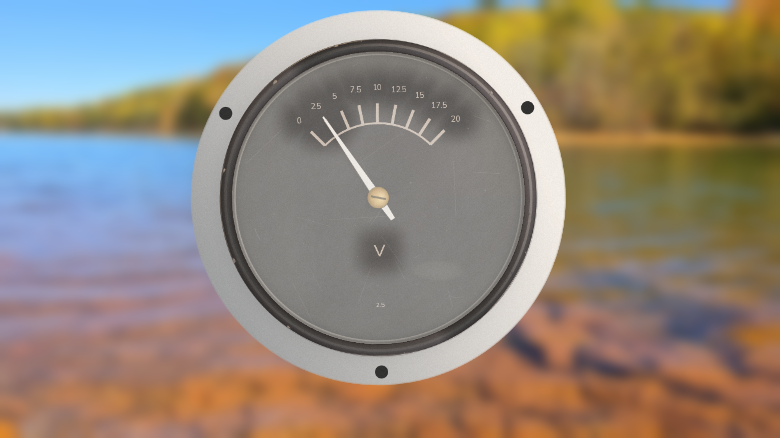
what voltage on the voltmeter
2.5 V
